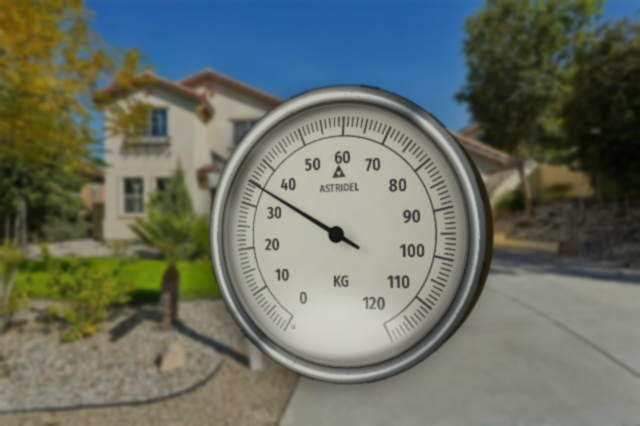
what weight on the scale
35 kg
